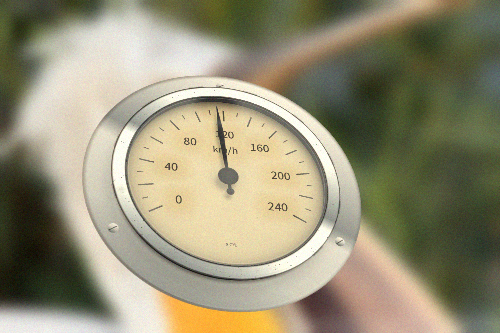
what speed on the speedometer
115 km/h
